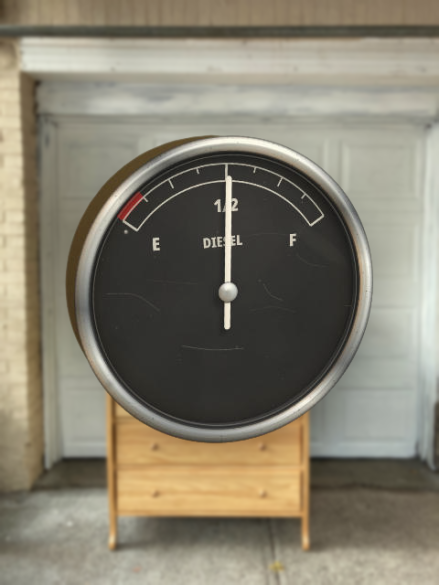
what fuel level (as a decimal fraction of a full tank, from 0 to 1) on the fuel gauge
0.5
